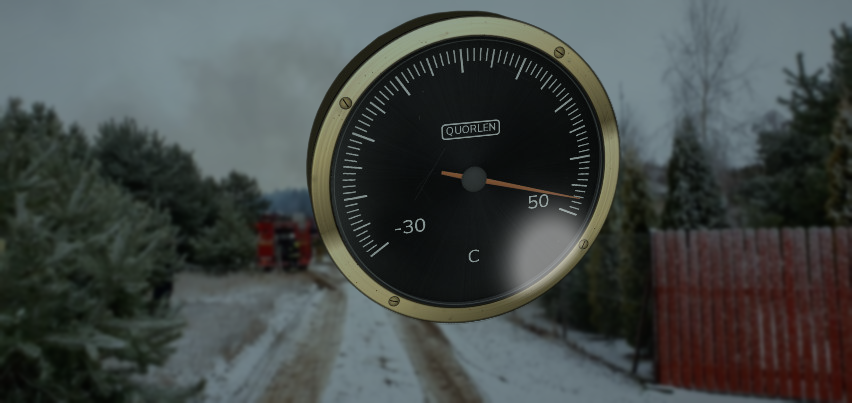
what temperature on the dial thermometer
47 °C
